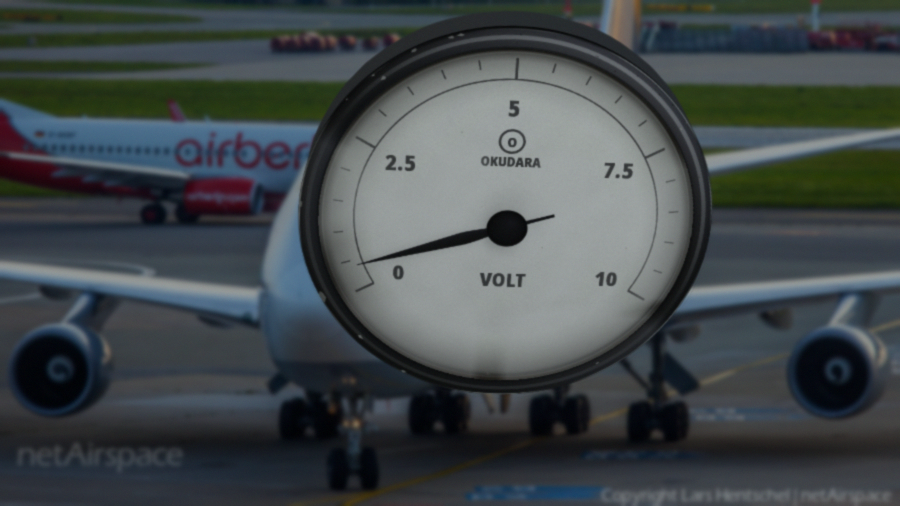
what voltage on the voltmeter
0.5 V
